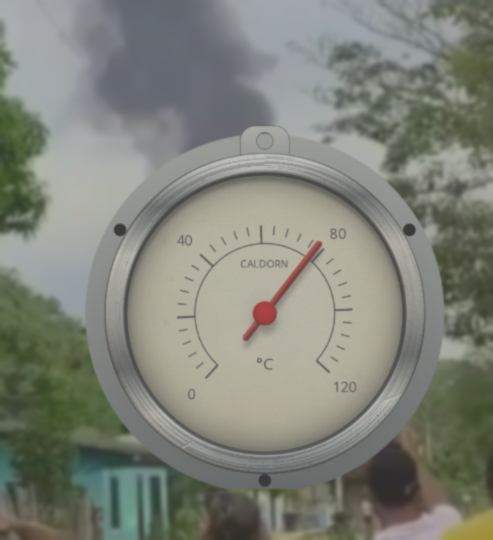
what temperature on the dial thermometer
78 °C
